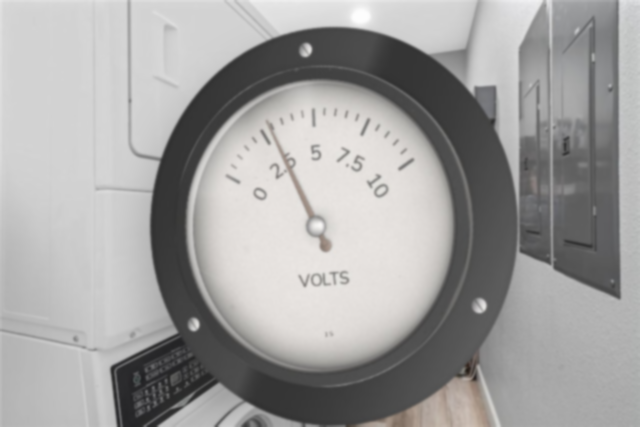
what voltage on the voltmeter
3 V
